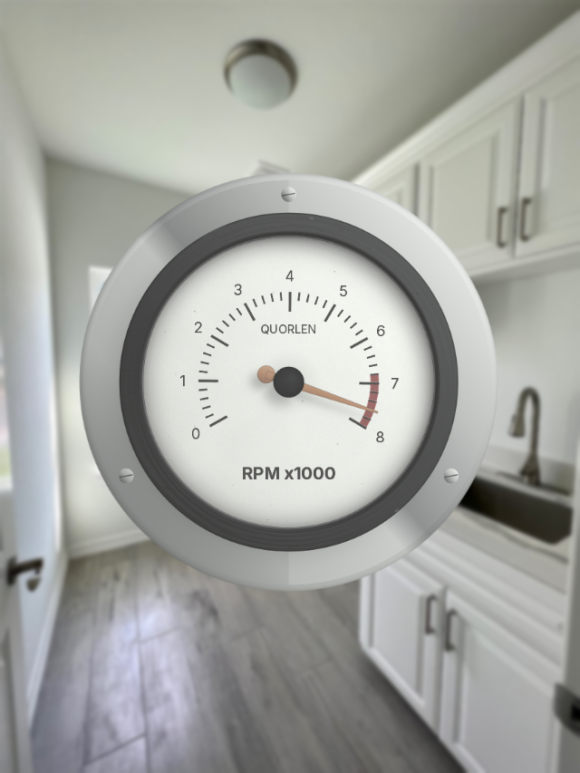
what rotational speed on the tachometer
7600 rpm
